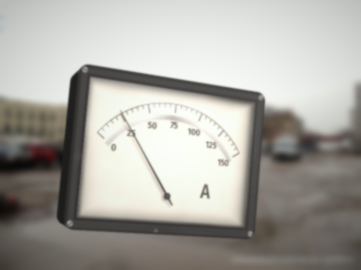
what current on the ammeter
25 A
